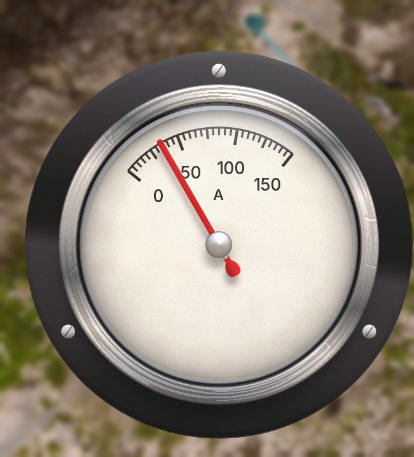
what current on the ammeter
35 A
